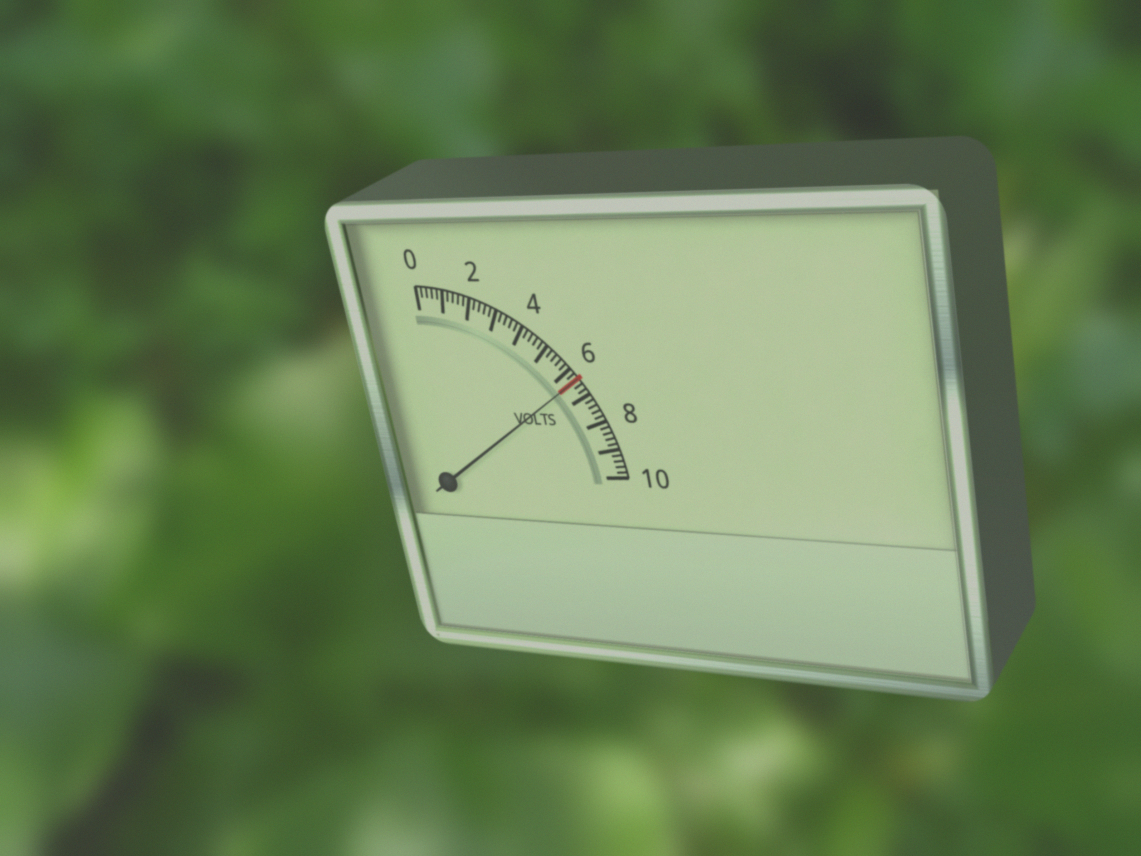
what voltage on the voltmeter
6.4 V
